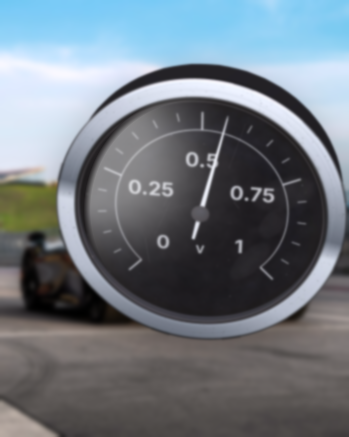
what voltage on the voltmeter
0.55 V
